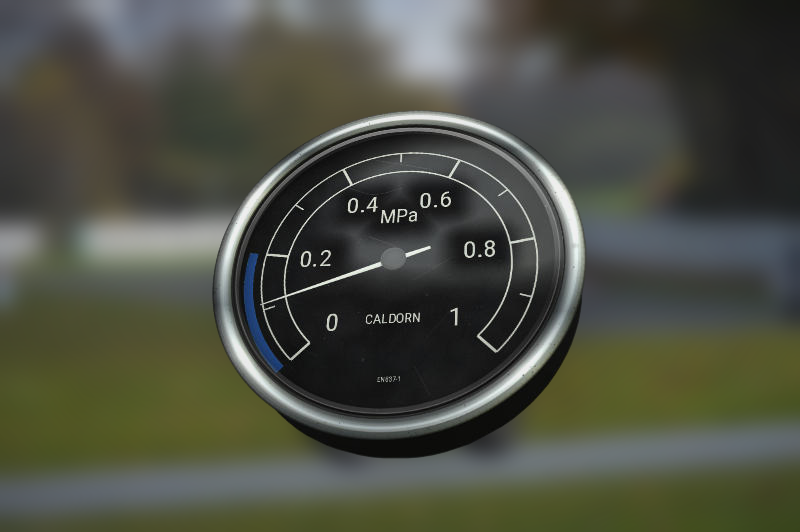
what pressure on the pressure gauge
0.1 MPa
